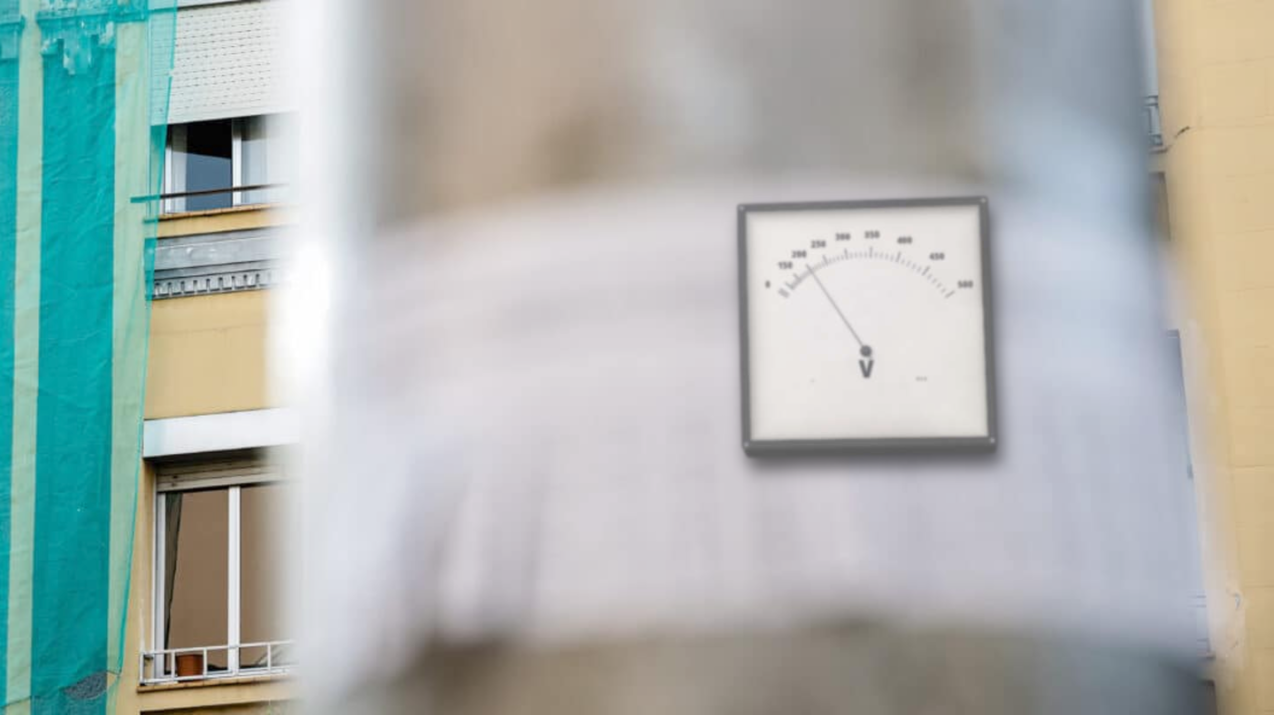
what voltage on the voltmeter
200 V
